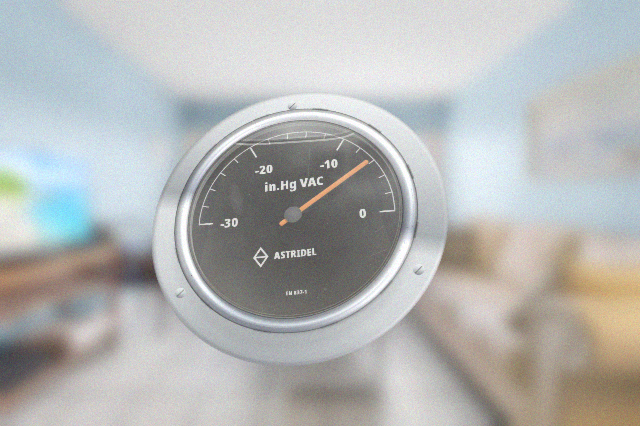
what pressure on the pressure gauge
-6 inHg
